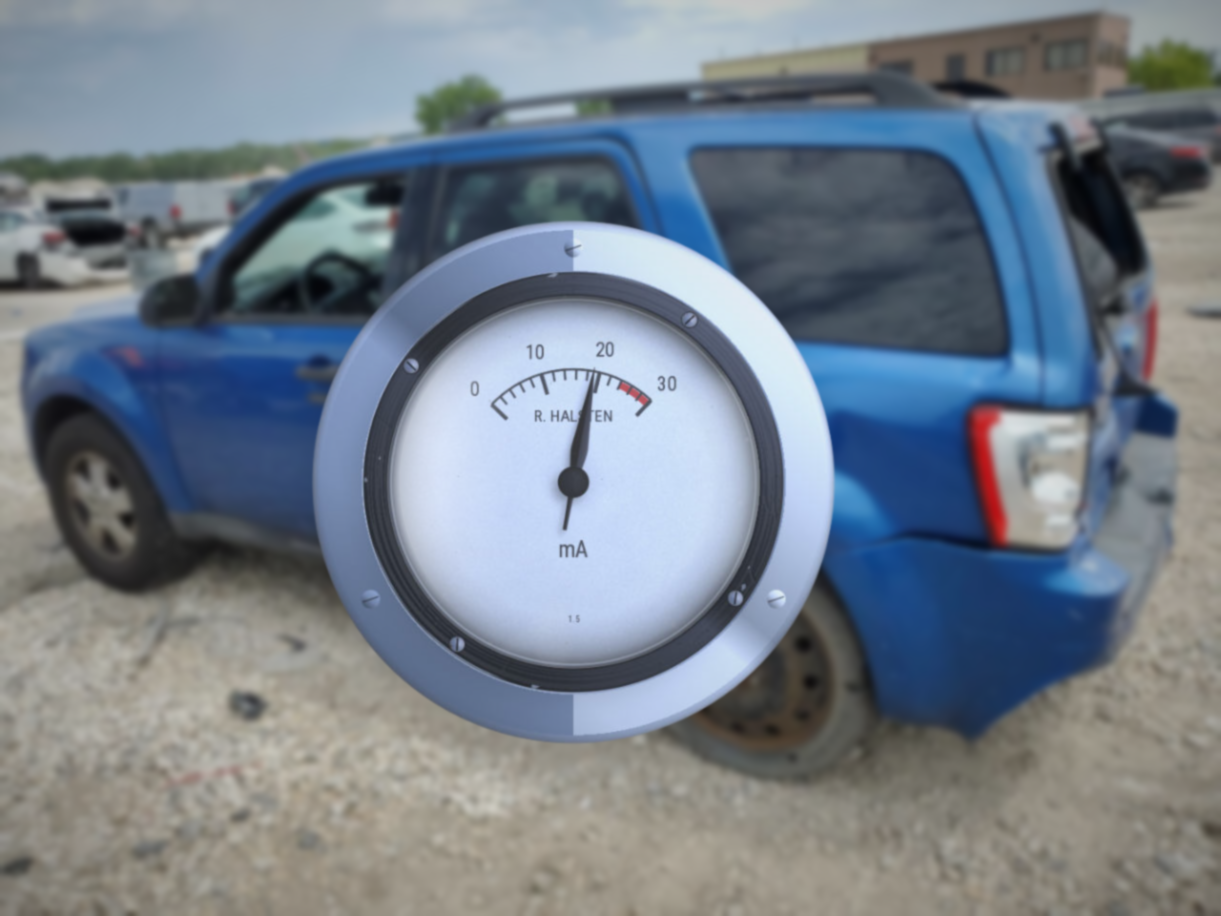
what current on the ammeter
19 mA
